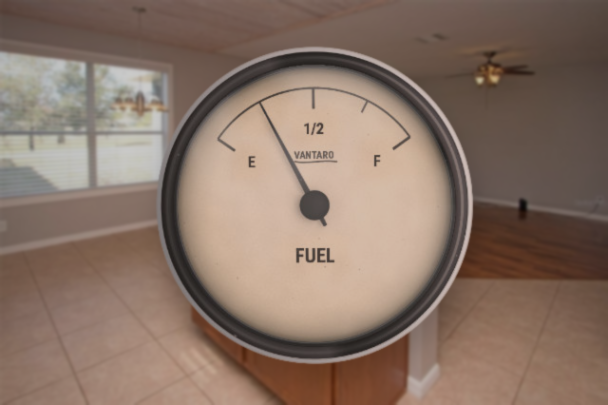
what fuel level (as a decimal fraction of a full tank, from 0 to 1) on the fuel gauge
0.25
